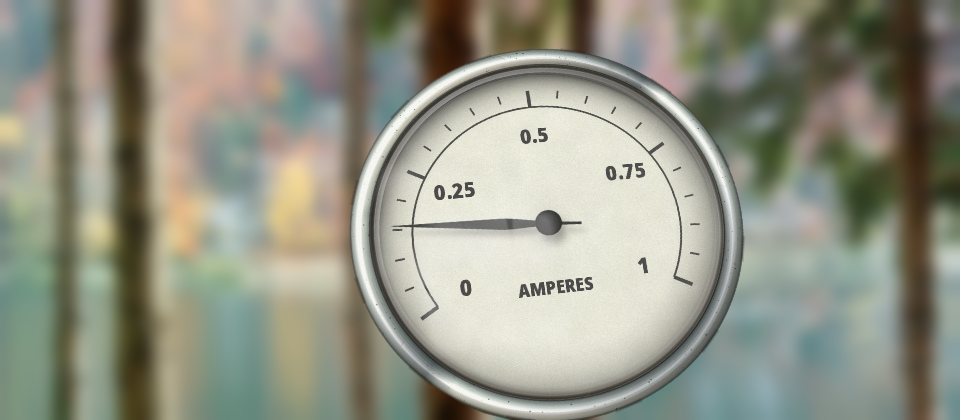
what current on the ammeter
0.15 A
